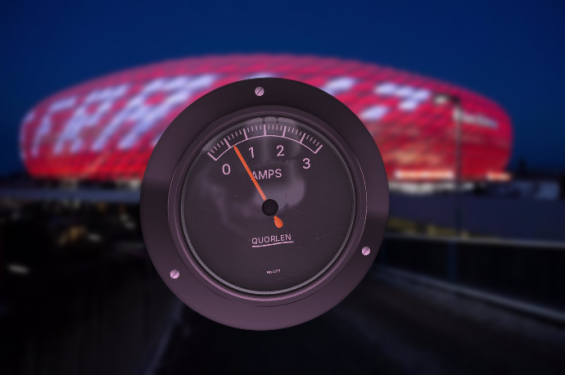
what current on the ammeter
0.6 A
